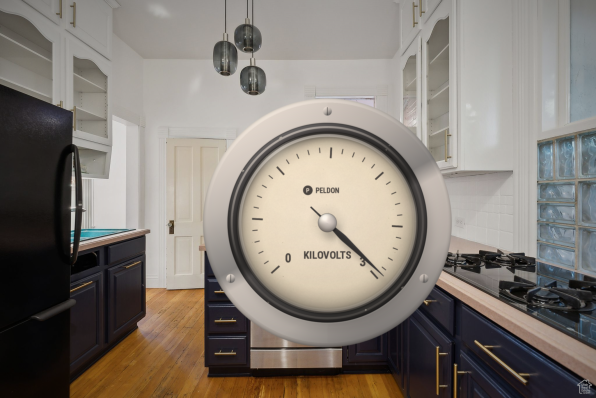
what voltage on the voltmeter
2.95 kV
